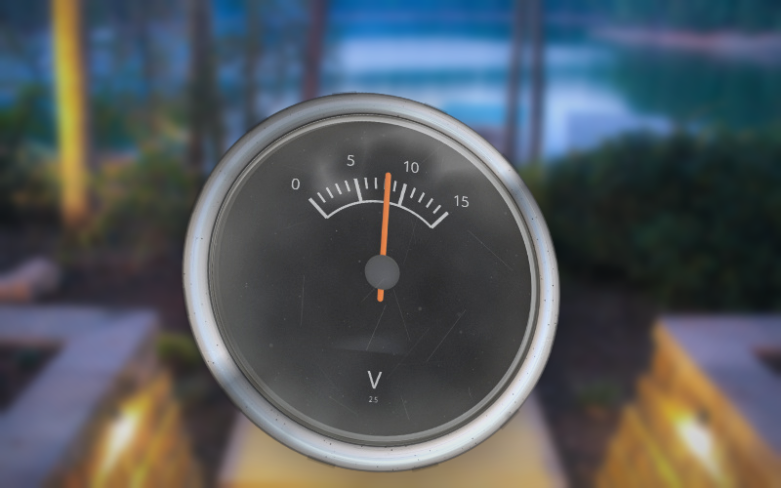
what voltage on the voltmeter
8 V
